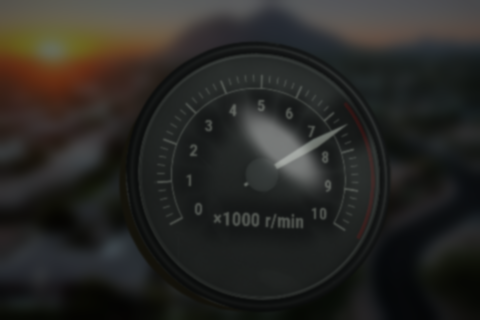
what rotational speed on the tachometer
7400 rpm
